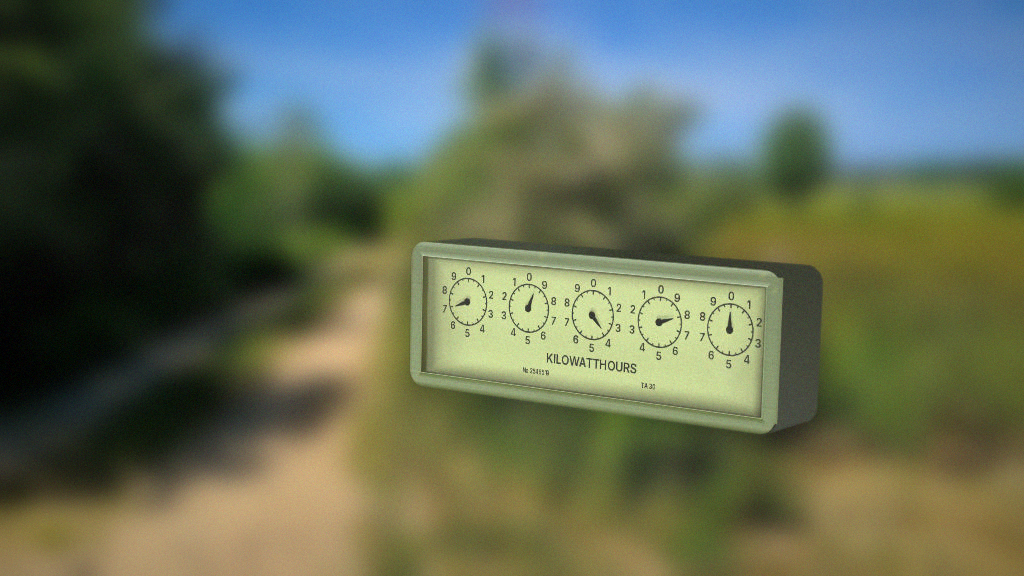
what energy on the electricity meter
69380 kWh
